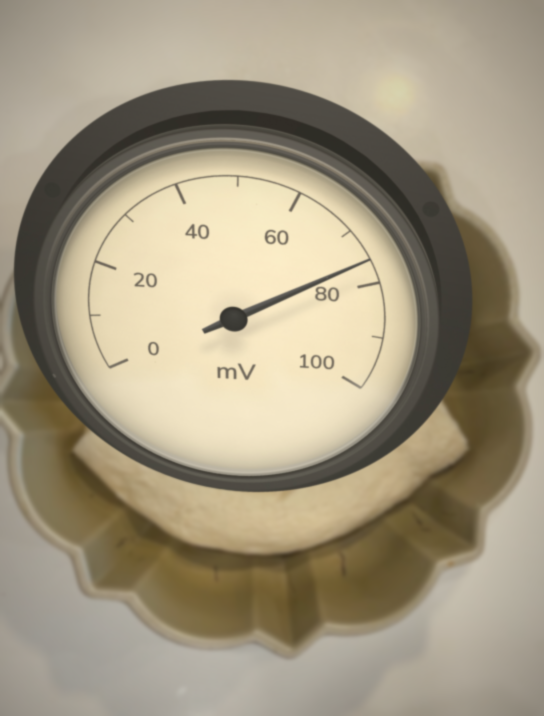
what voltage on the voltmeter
75 mV
